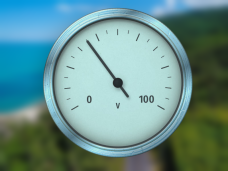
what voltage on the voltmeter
35 V
